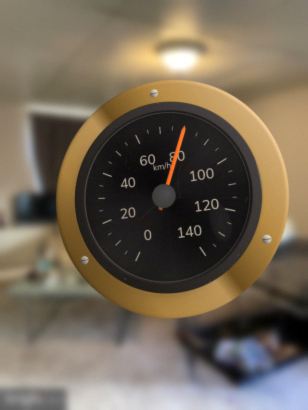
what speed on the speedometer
80 km/h
